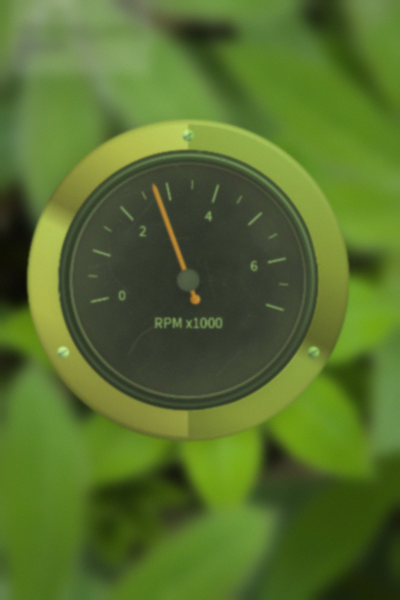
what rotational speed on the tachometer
2750 rpm
